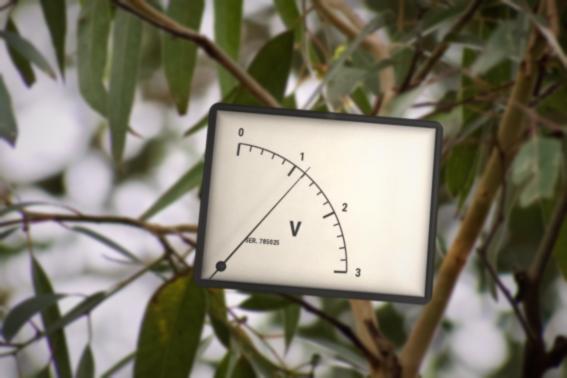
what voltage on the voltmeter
1.2 V
